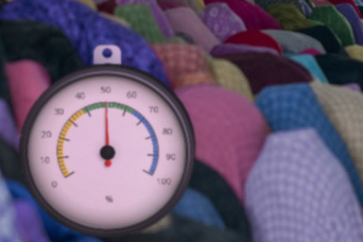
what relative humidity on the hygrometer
50 %
